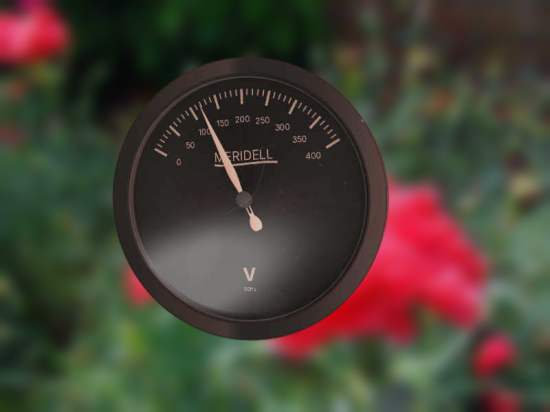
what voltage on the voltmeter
120 V
